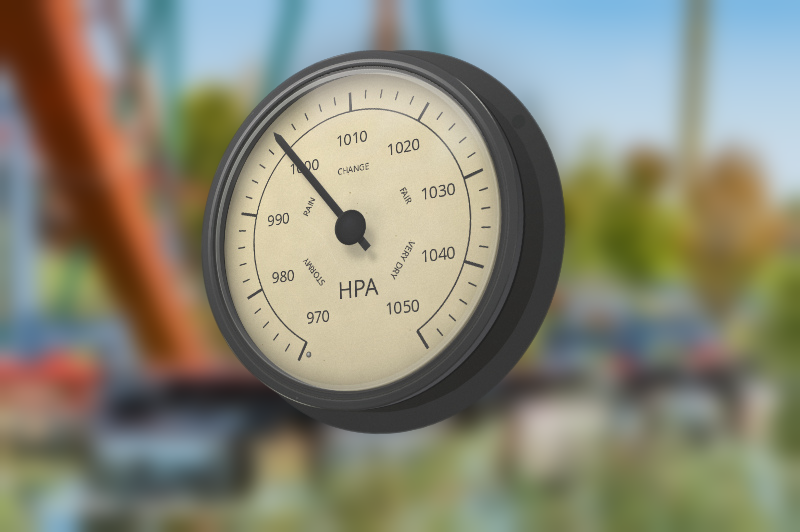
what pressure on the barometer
1000 hPa
